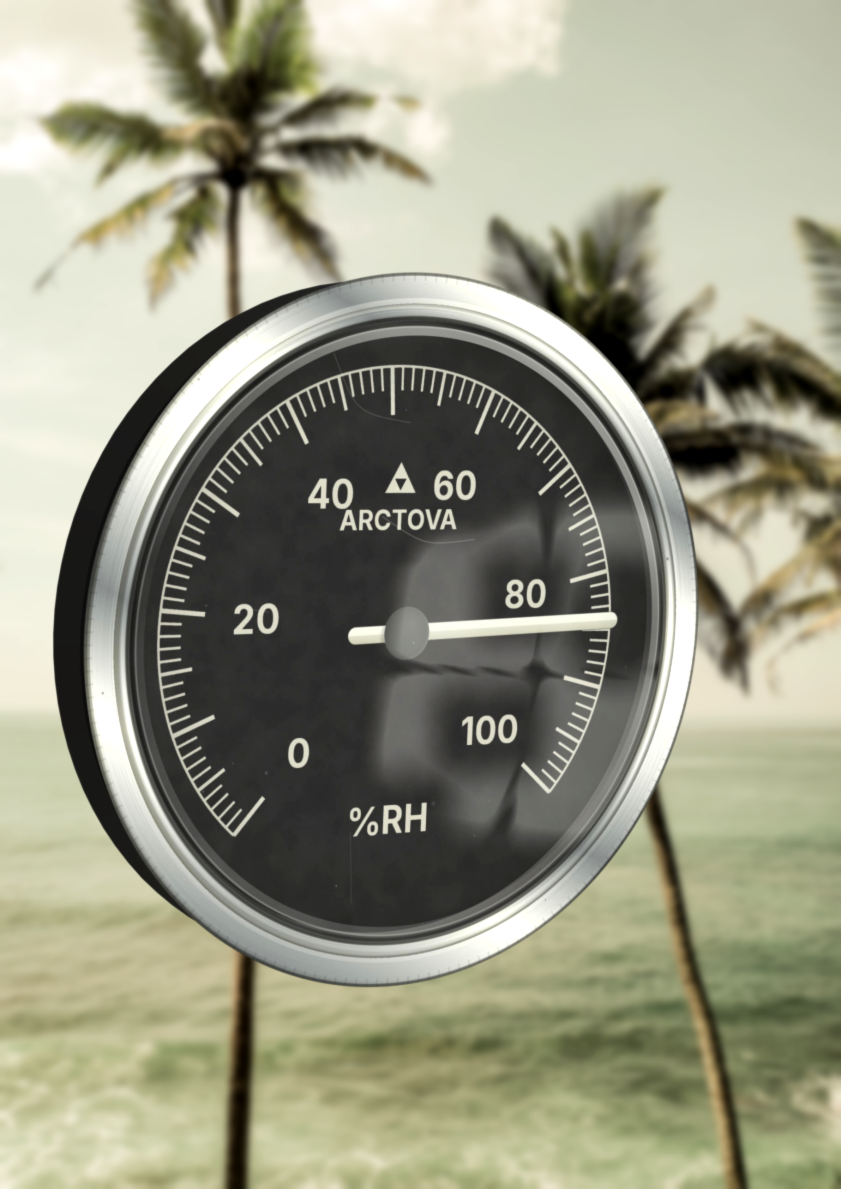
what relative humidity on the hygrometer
84 %
